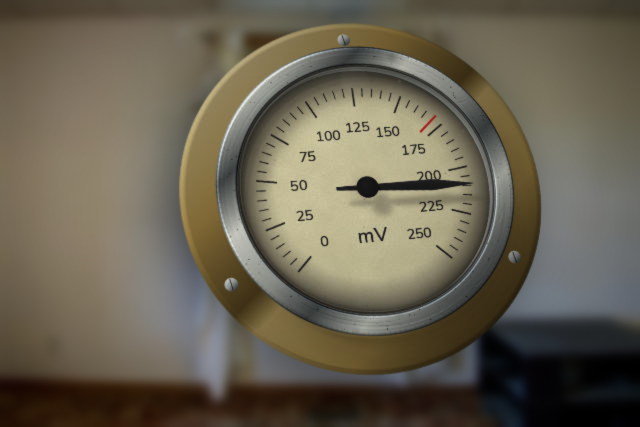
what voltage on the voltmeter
210 mV
